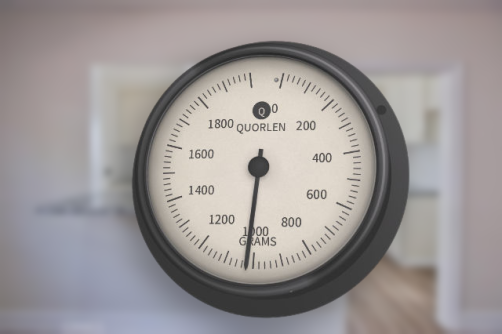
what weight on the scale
1020 g
